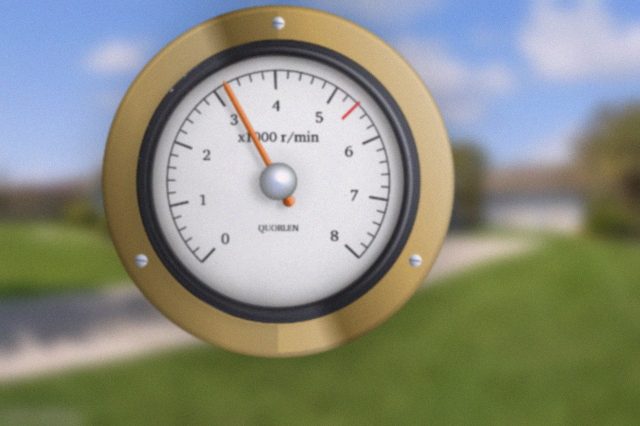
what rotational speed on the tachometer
3200 rpm
